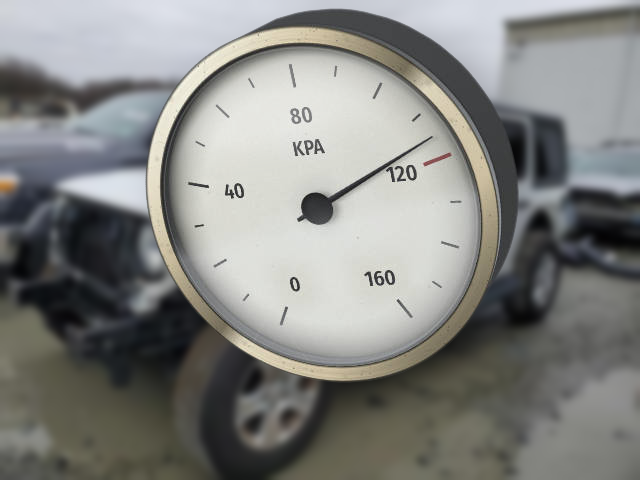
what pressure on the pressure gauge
115 kPa
